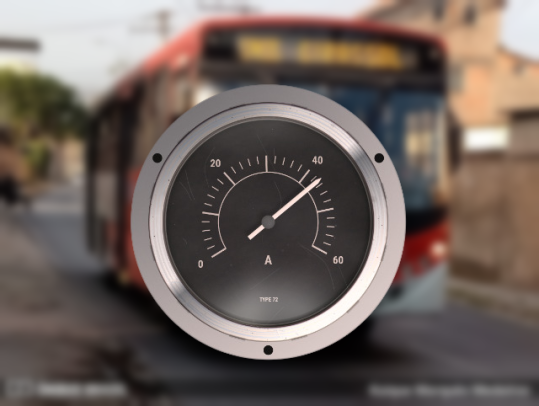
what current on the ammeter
43 A
